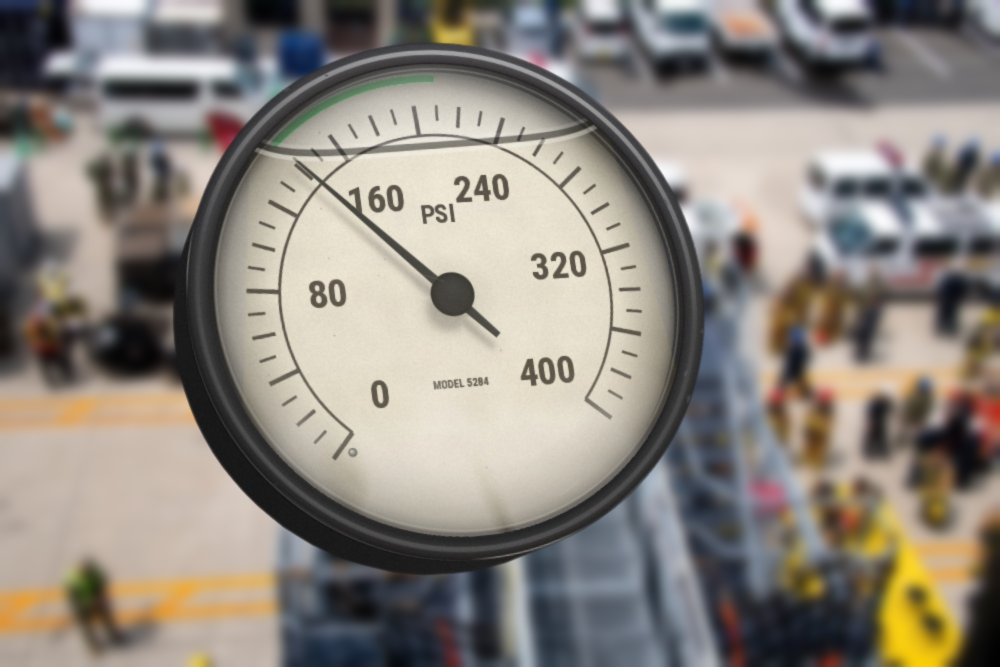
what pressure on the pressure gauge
140 psi
